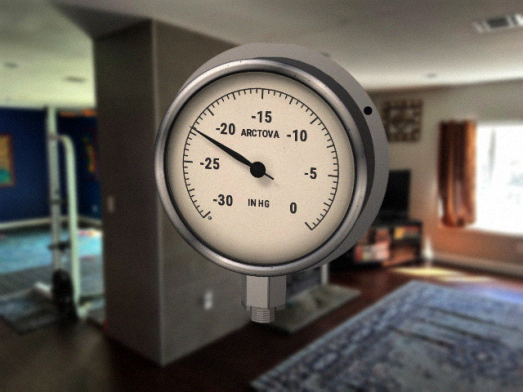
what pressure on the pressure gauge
-22 inHg
